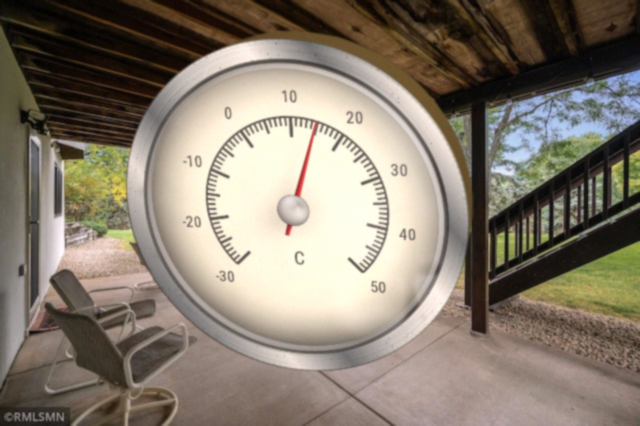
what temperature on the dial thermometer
15 °C
